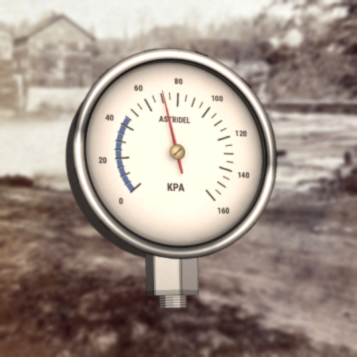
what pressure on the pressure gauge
70 kPa
